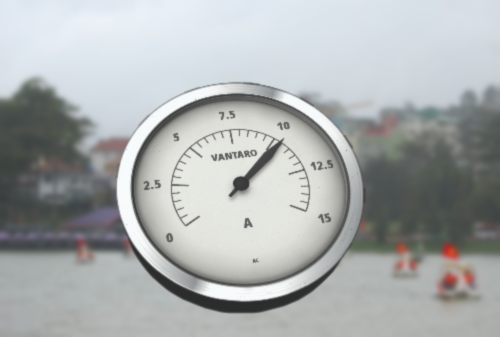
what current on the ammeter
10.5 A
